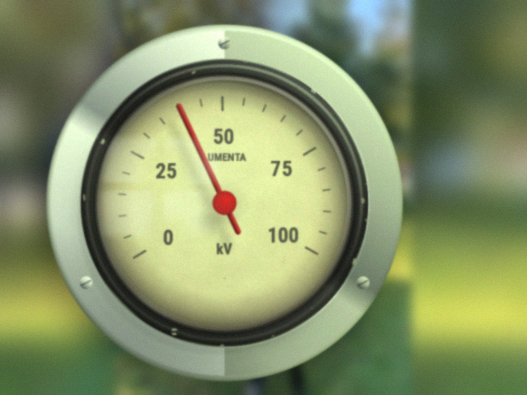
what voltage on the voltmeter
40 kV
